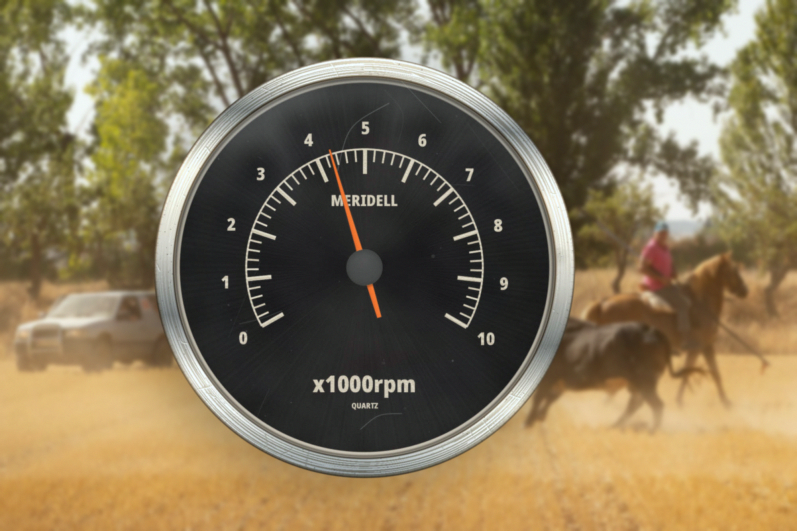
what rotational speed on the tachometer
4300 rpm
